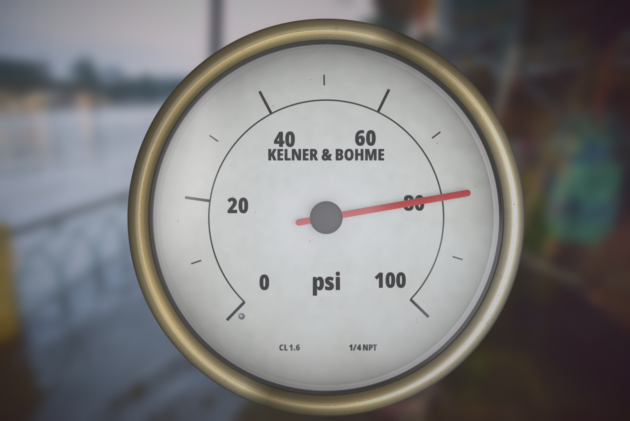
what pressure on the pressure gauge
80 psi
